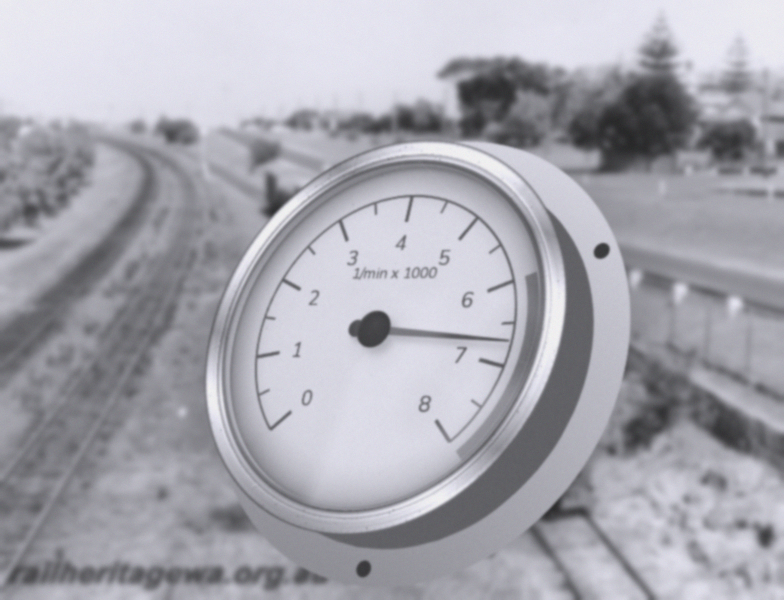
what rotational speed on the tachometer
6750 rpm
